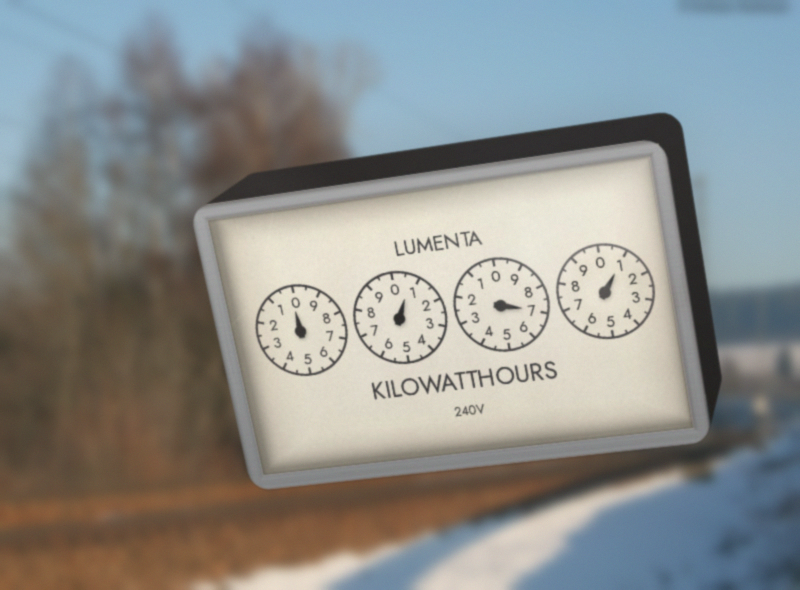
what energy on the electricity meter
71 kWh
